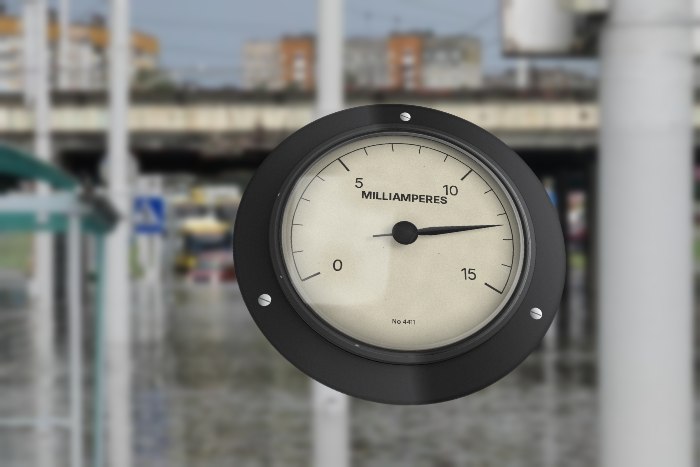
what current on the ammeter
12.5 mA
